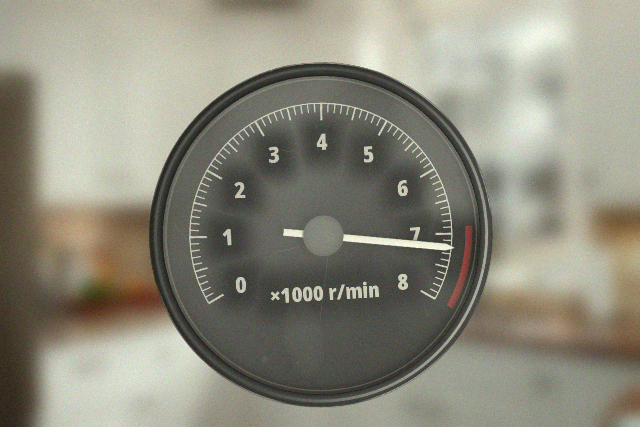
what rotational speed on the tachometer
7200 rpm
